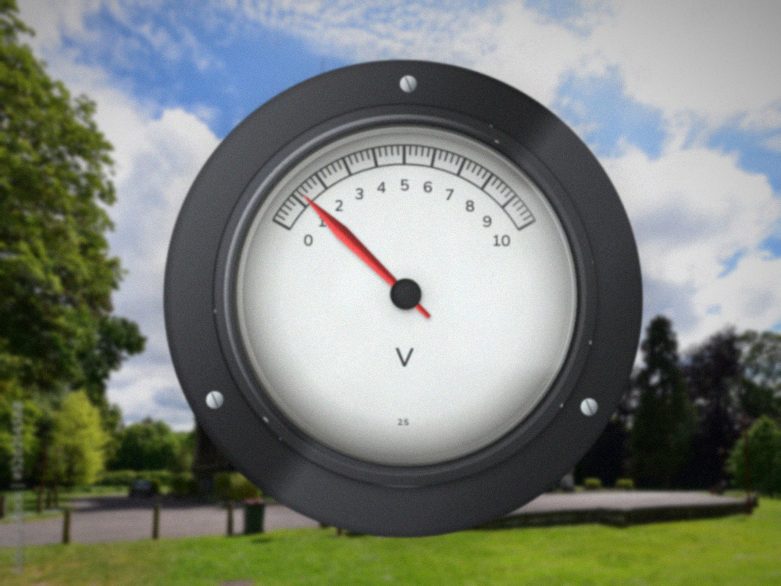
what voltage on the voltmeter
1.2 V
